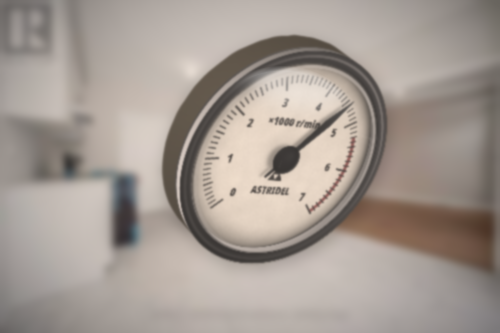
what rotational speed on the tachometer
4500 rpm
